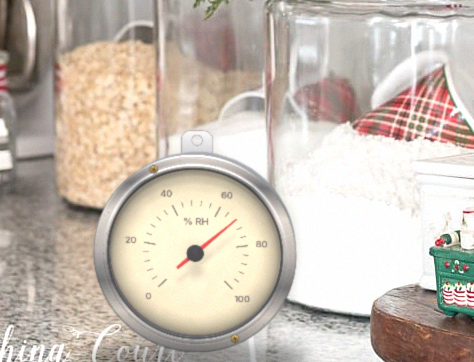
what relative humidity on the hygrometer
68 %
